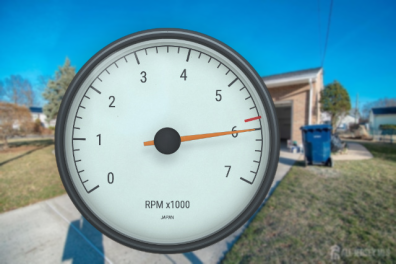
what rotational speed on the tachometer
6000 rpm
